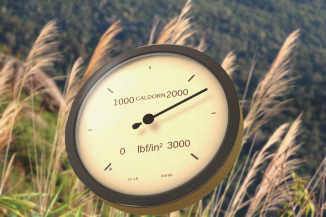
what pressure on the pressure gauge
2250 psi
